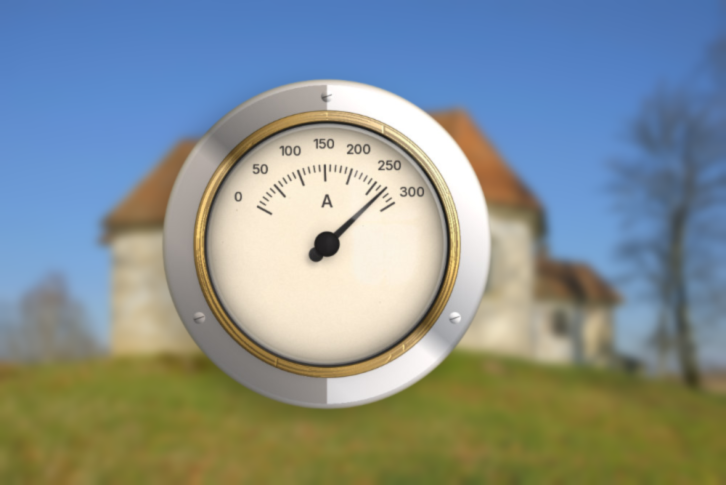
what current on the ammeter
270 A
